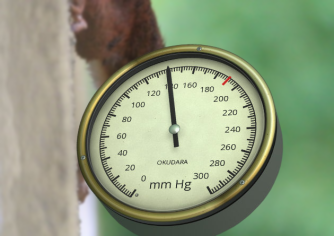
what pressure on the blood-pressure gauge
140 mmHg
